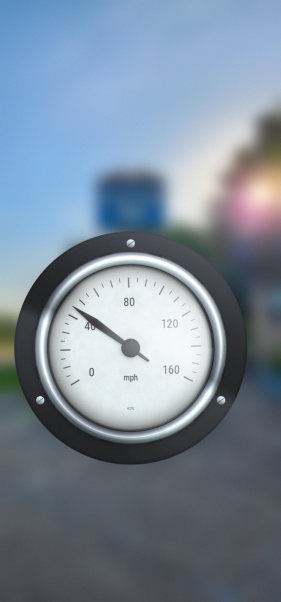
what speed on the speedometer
45 mph
